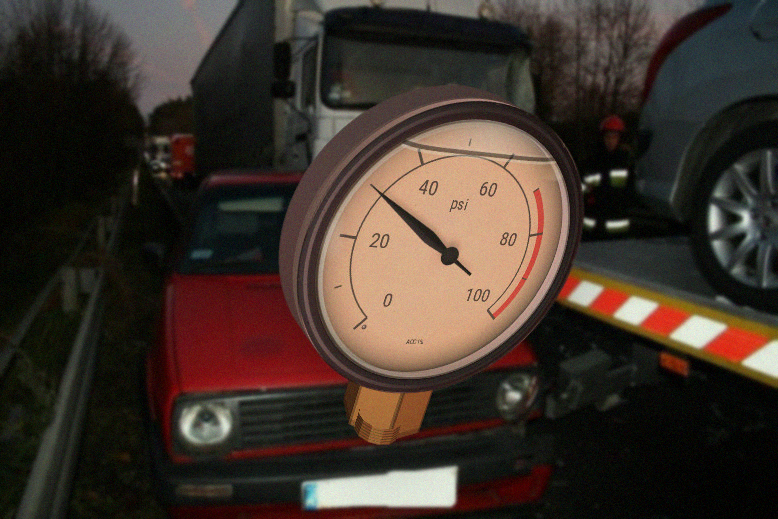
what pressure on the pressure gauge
30 psi
